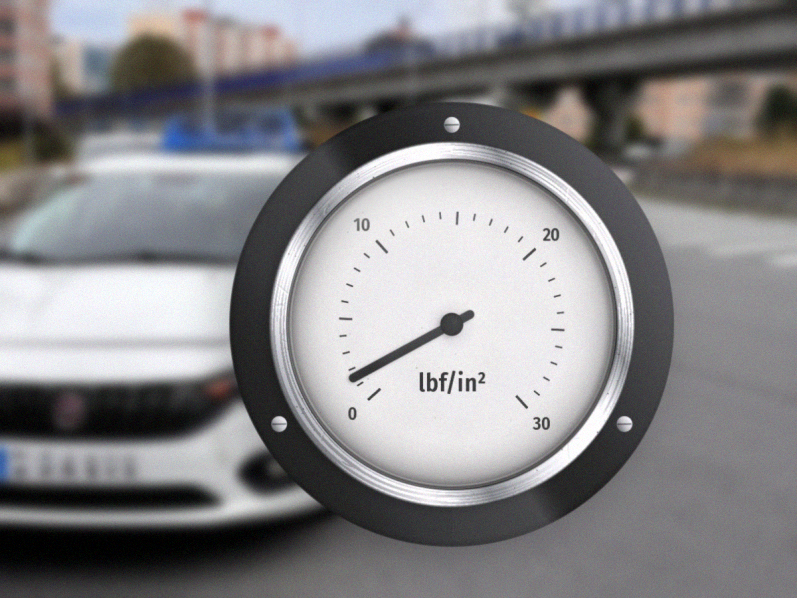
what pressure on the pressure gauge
1.5 psi
